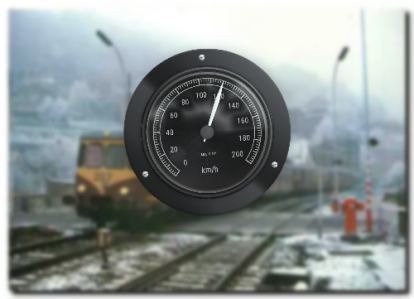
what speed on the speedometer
120 km/h
